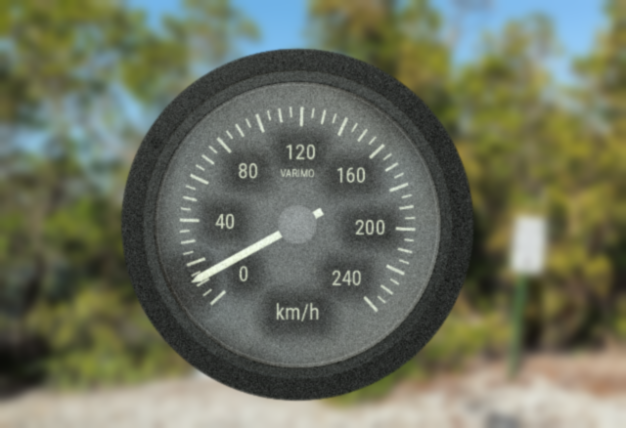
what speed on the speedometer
12.5 km/h
